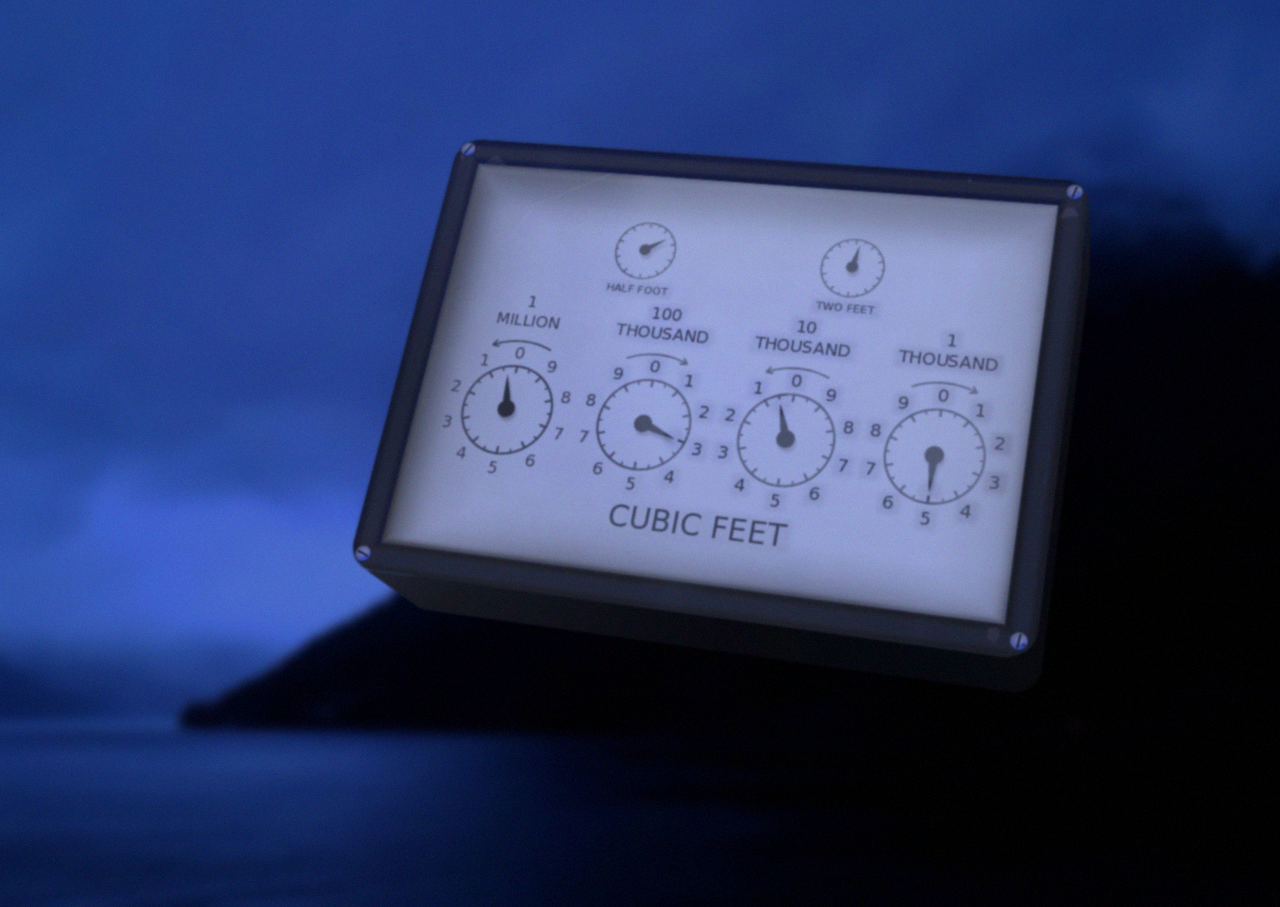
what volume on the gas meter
30500 ft³
